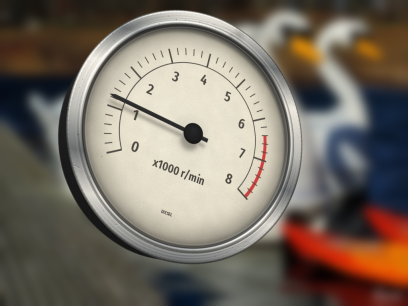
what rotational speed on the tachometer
1200 rpm
